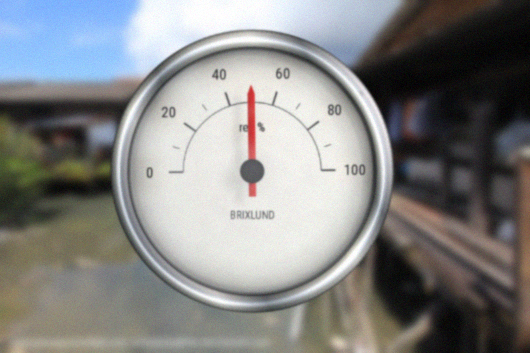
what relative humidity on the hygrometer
50 %
